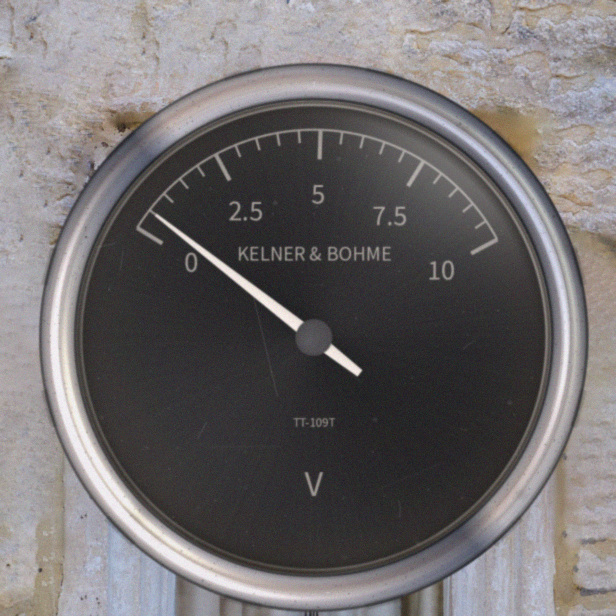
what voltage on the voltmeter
0.5 V
